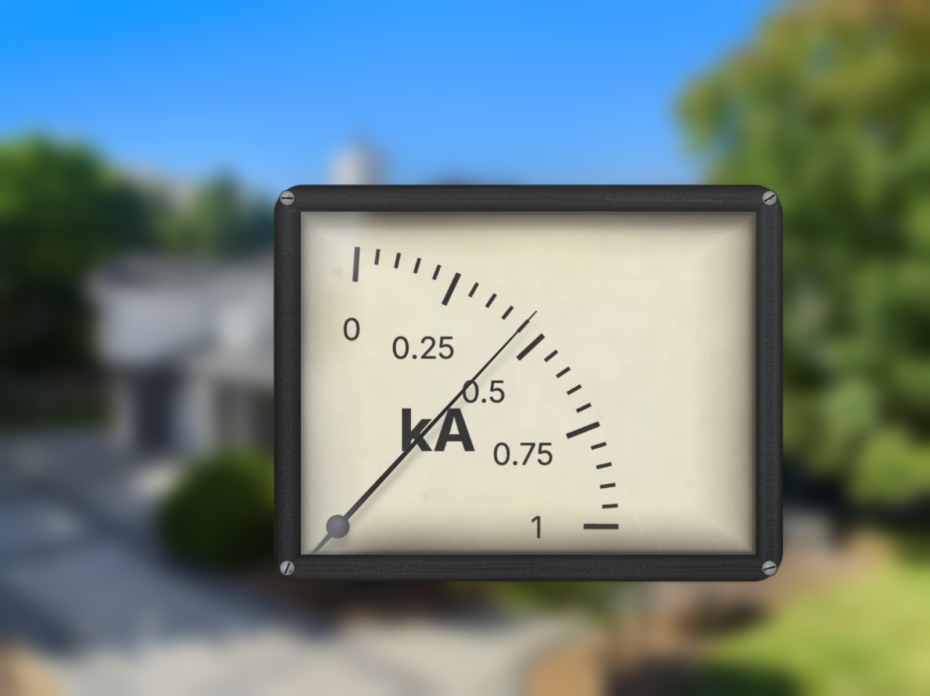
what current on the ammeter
0.45 kA
